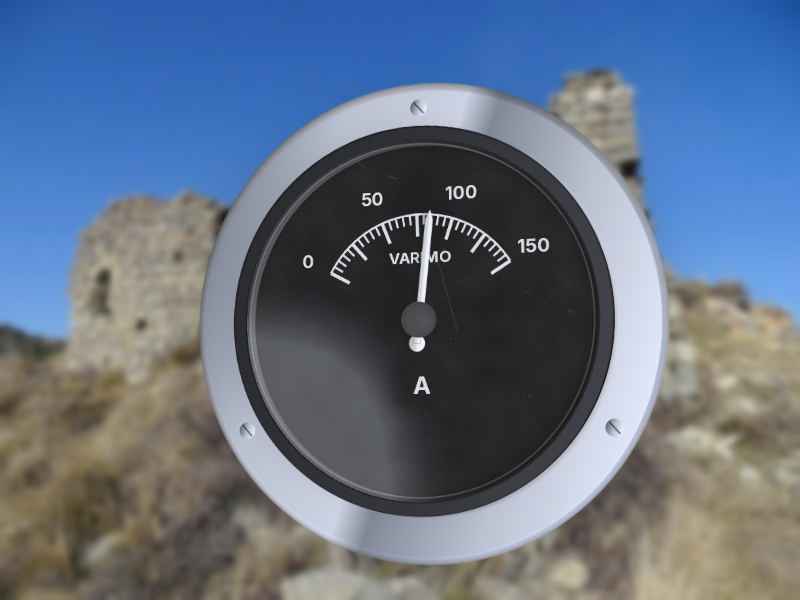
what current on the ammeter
85 A
